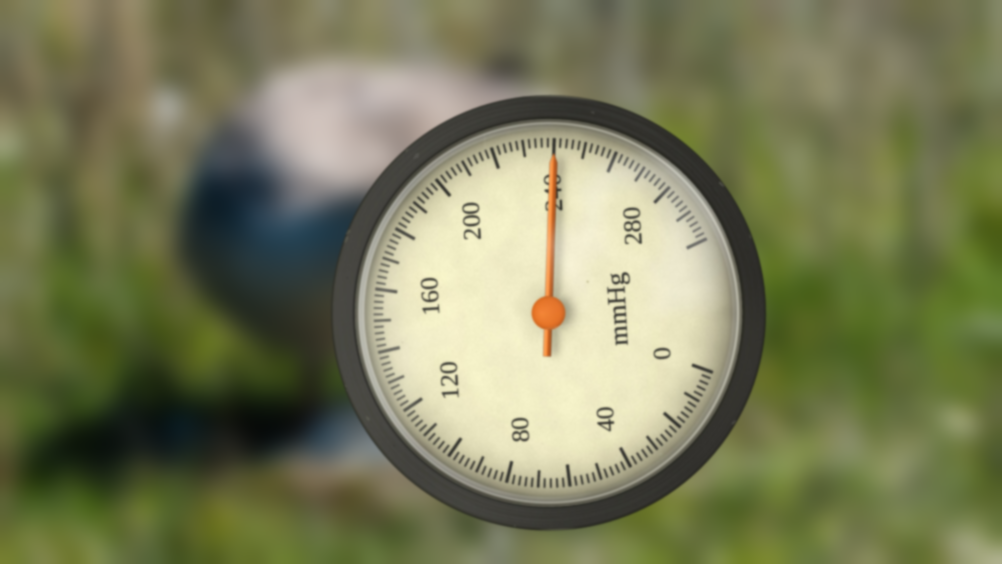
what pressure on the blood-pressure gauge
240 mmHg
